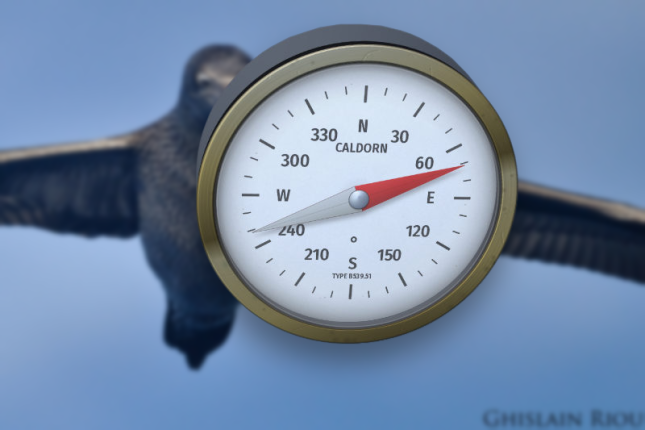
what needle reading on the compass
70 °
